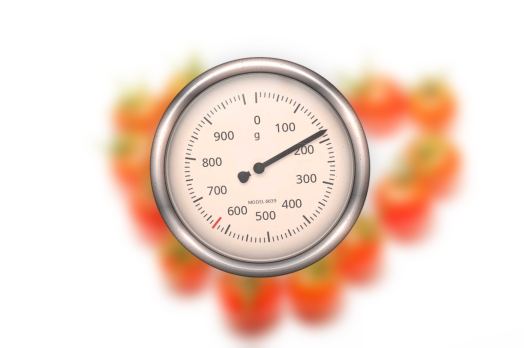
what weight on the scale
180 g
